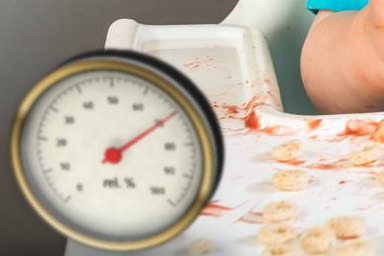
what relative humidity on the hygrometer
70 %
